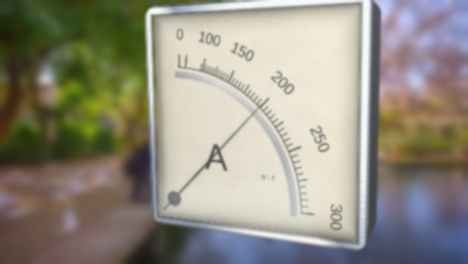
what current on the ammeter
200 A
